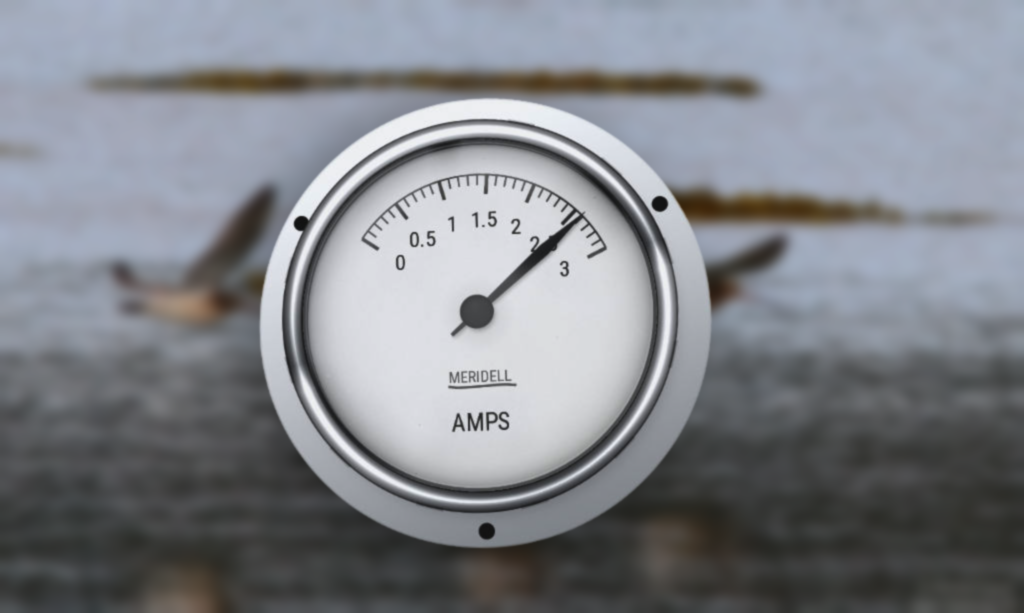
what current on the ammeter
2.6 A
